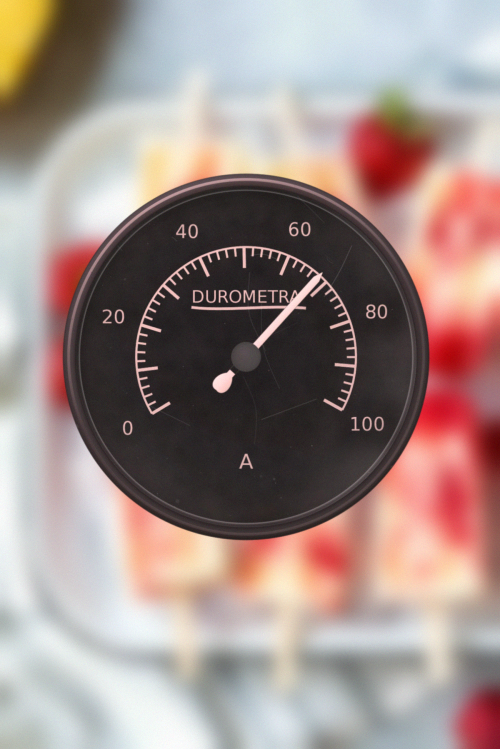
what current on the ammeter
68 A
